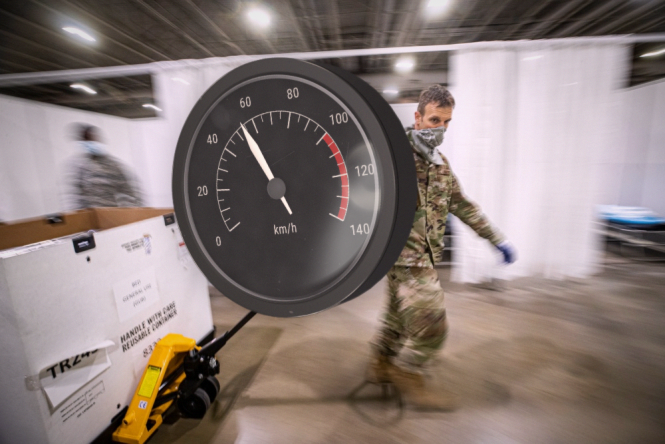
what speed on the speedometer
55 km/h
